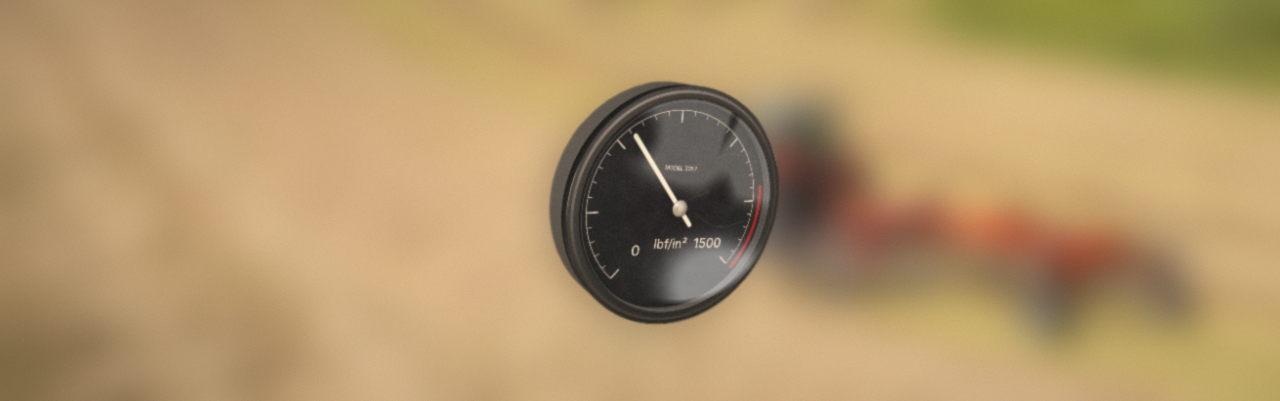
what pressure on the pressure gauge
550 psi
